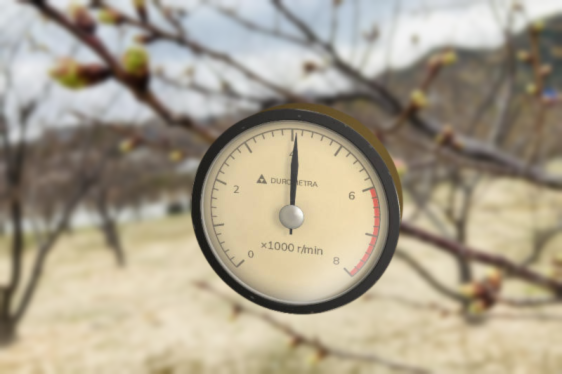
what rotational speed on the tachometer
4100 rpm
